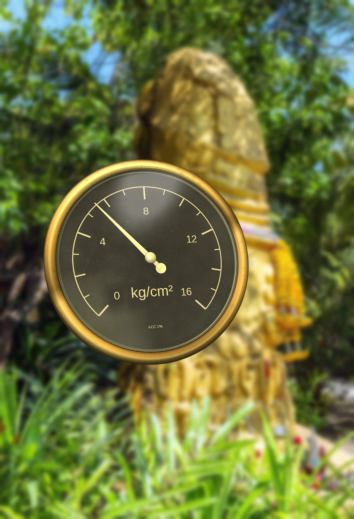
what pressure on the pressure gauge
5.5 kg/cm²
